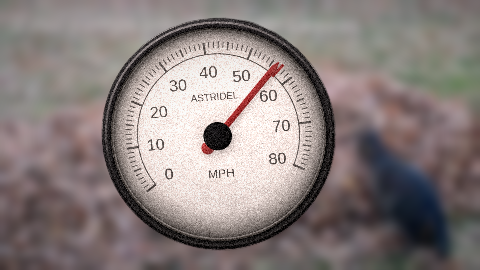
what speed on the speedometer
56 mph
